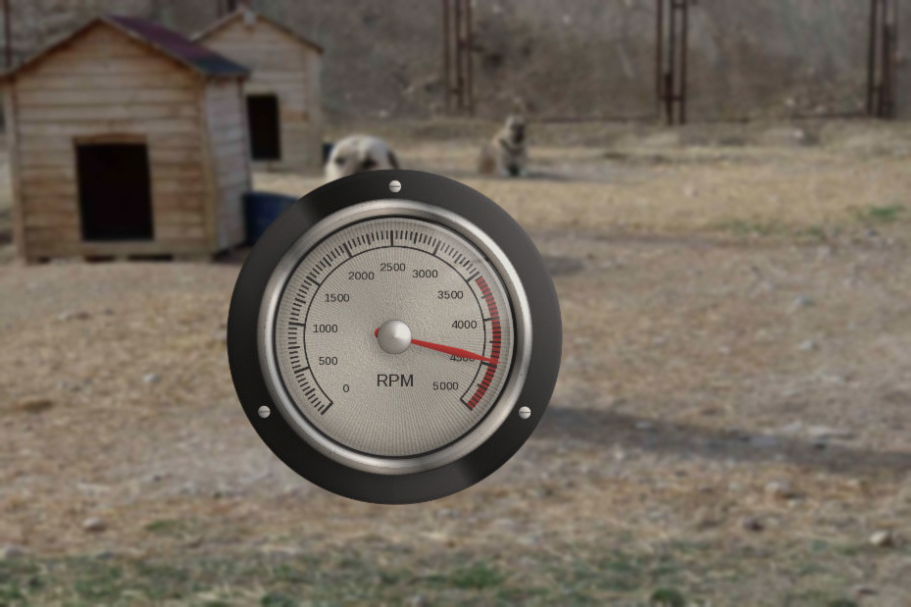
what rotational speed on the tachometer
4450 rpm
